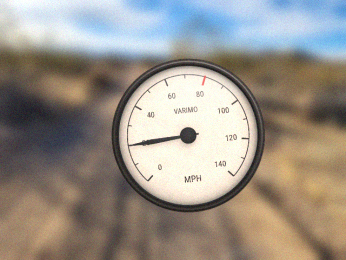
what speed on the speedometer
20 mph
